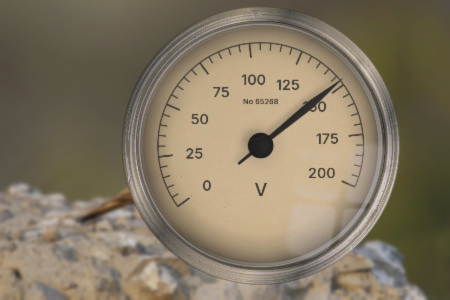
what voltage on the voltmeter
147.5 V
